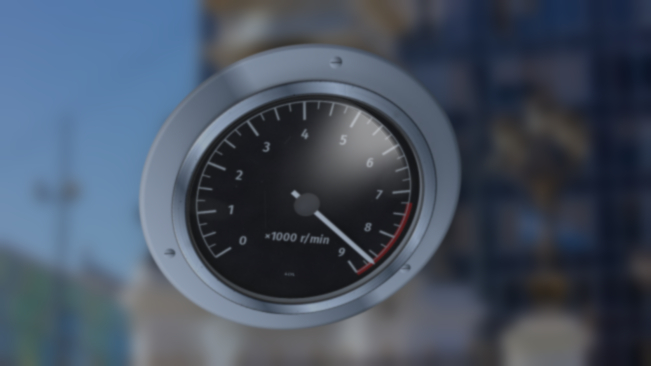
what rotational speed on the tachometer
8625 rpm
